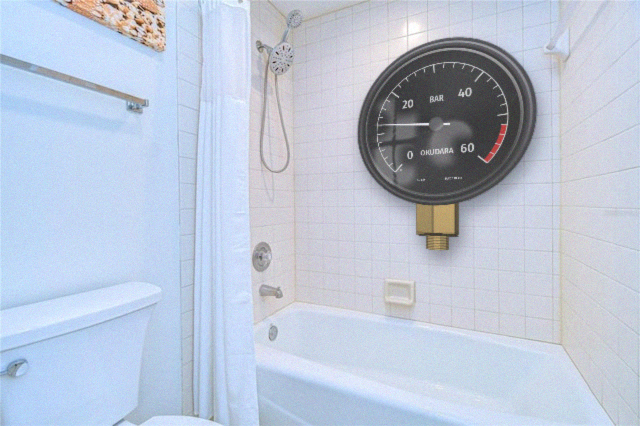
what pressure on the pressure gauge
12 bar
